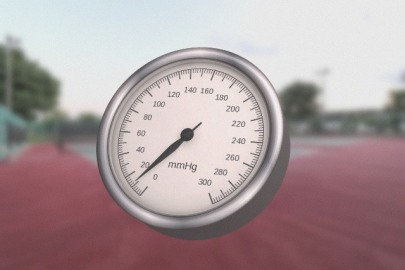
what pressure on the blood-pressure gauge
10 mmHg
